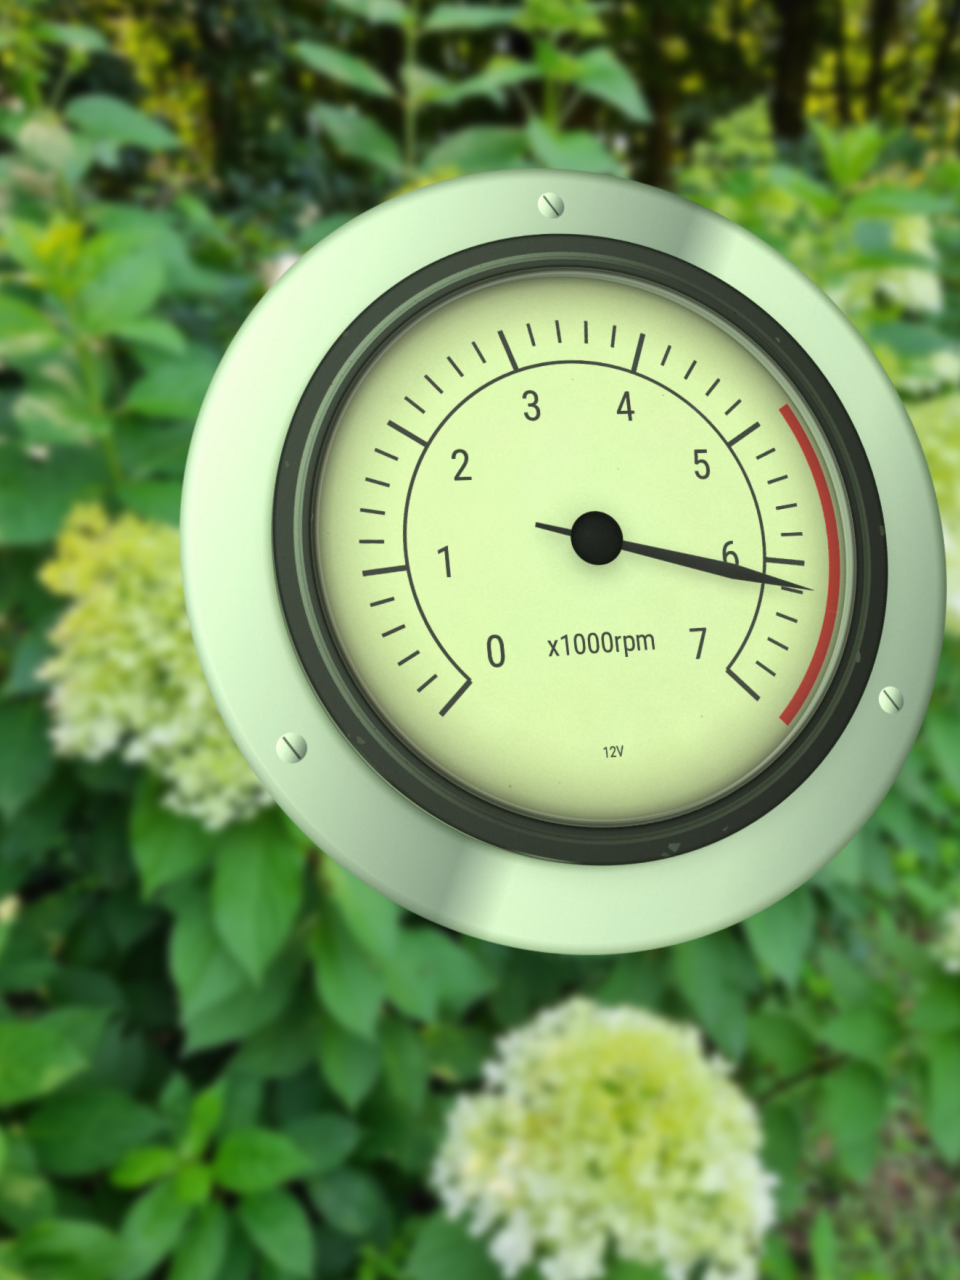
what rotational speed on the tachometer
6200 rpm
